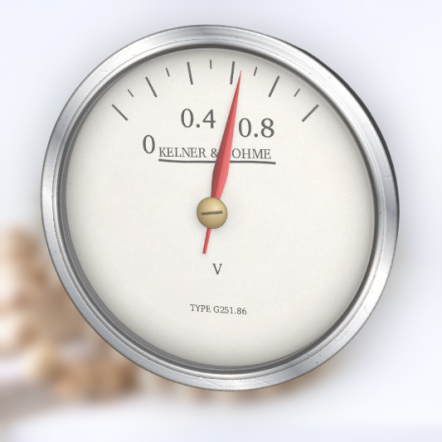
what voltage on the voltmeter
0.65 V
